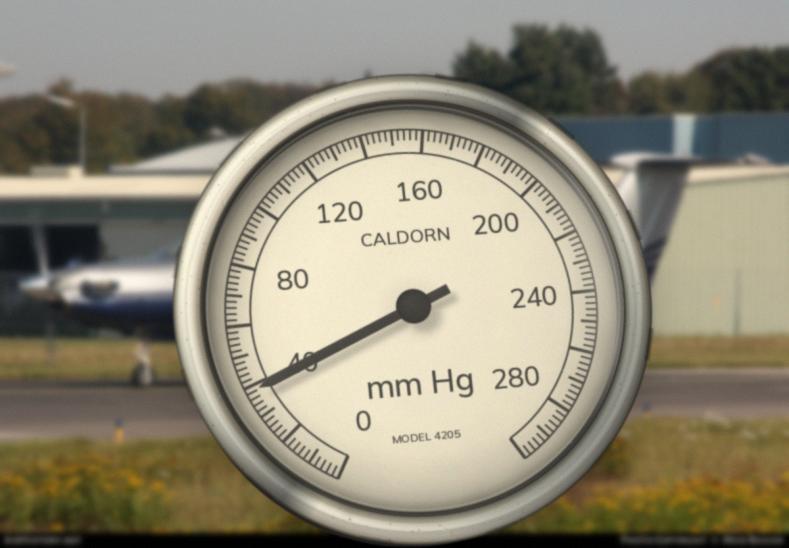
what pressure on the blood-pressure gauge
38 mmHg
